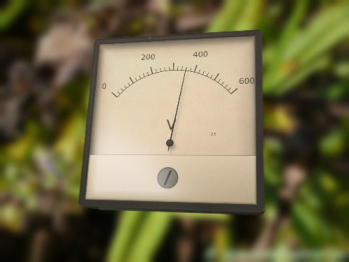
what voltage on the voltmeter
360 V
